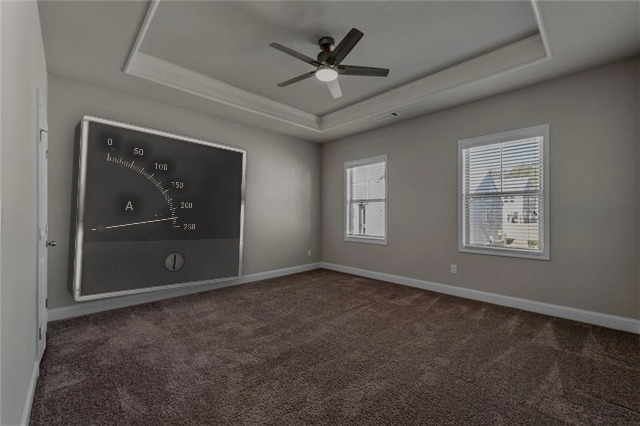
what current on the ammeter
225 A
